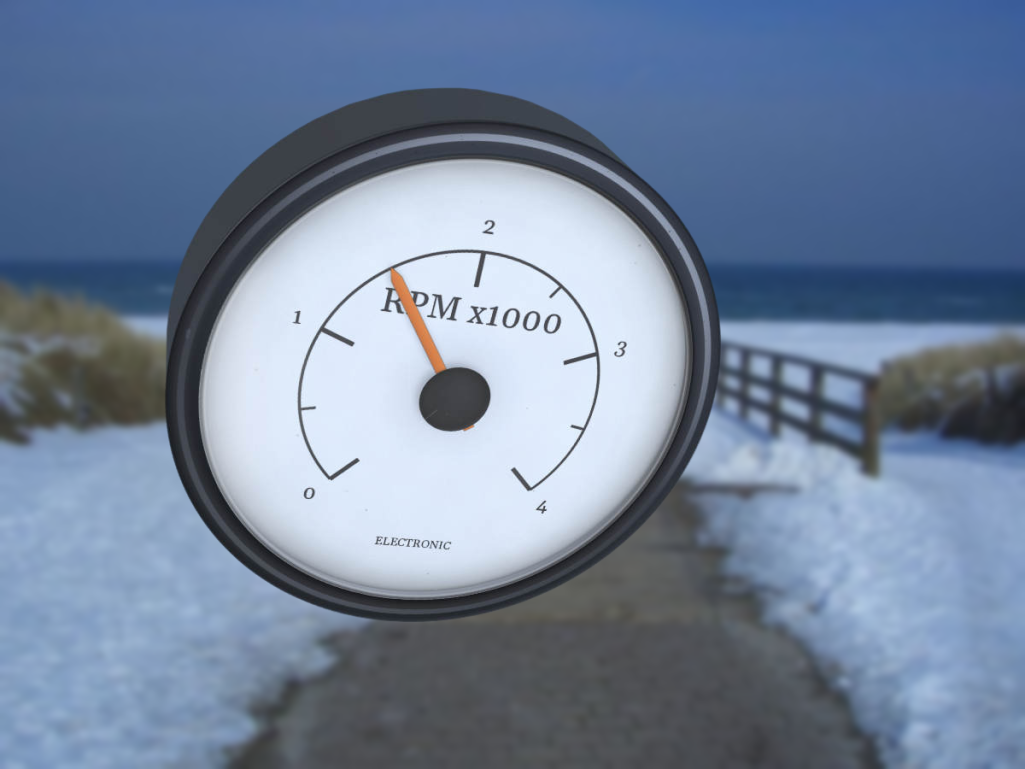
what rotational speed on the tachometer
1500 rpm
